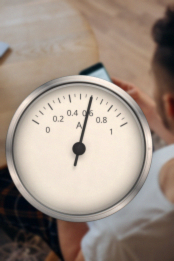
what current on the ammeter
0.6 A
